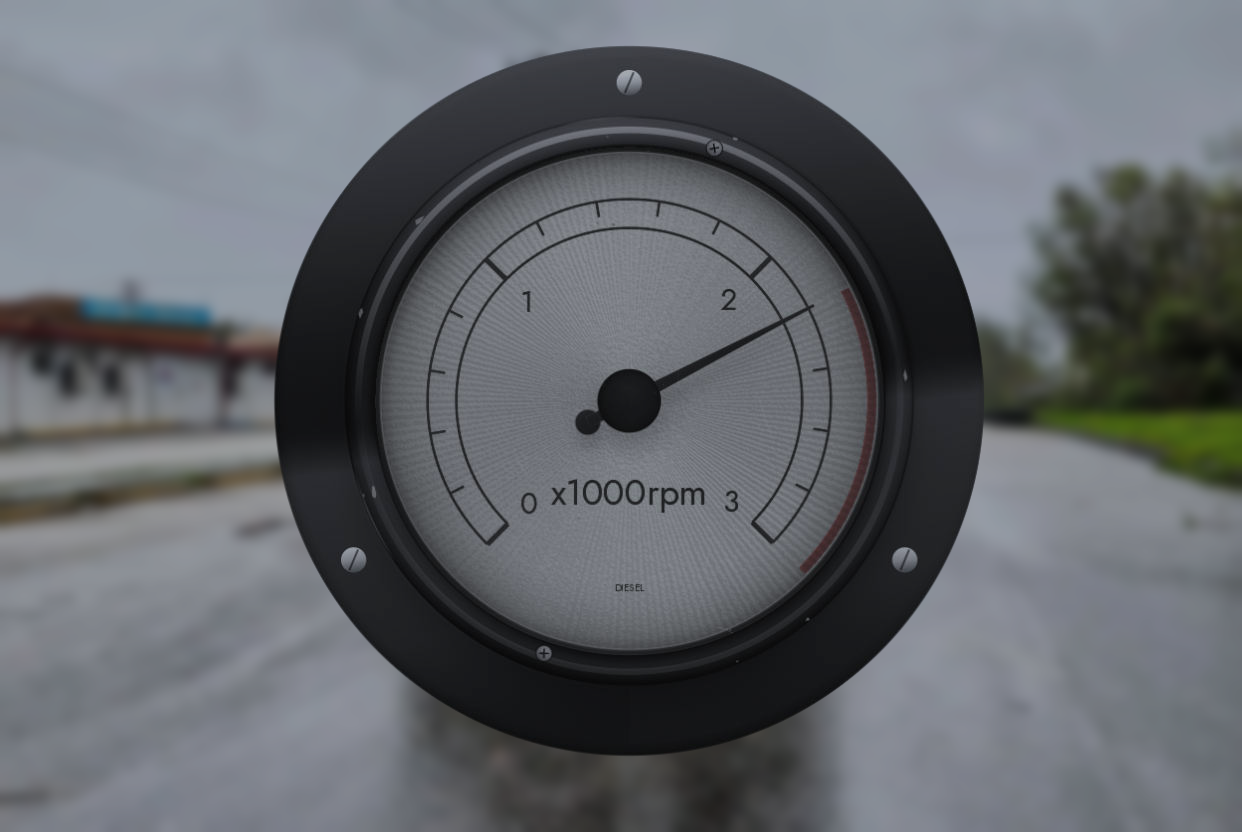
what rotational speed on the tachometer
2200 rpm
